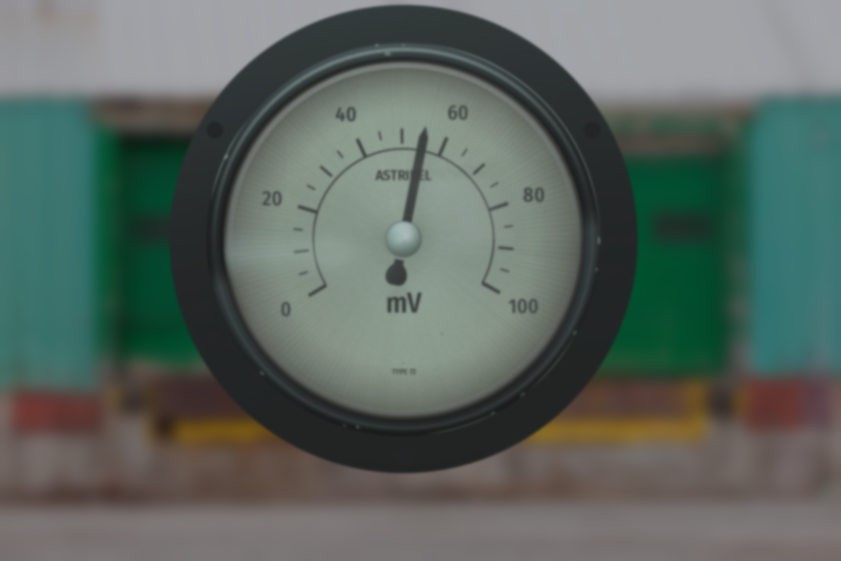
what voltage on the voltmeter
55 mV
